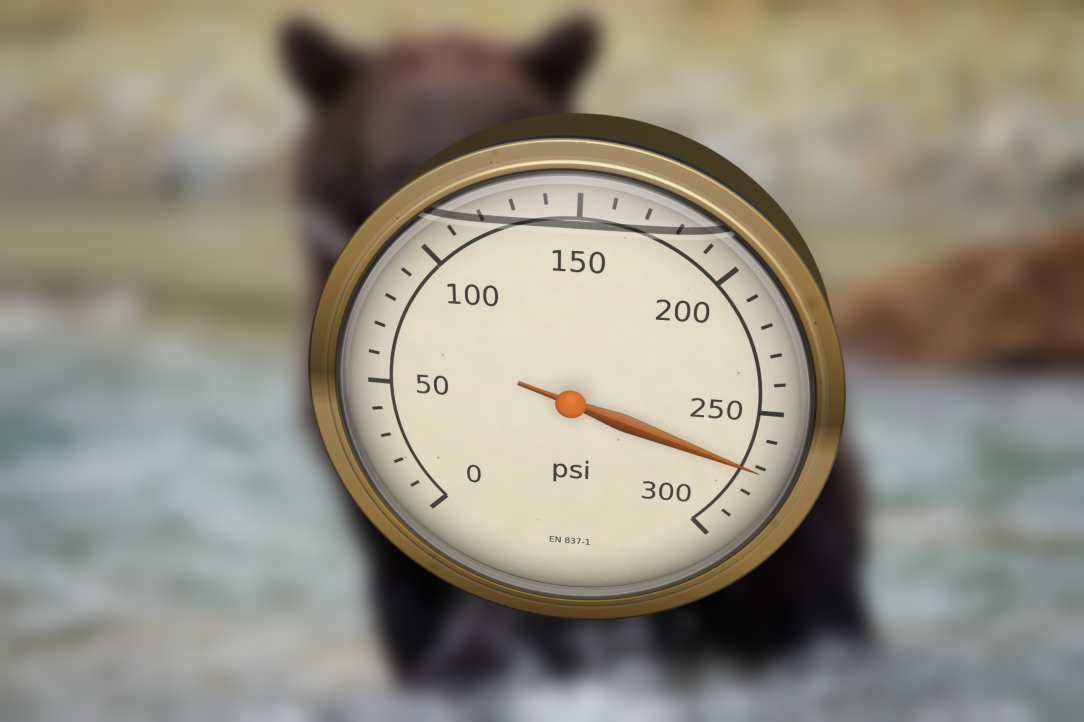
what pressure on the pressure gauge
270 psi
